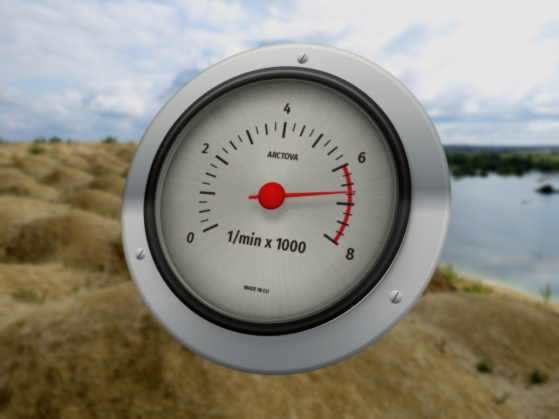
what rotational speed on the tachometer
6750 rpm
